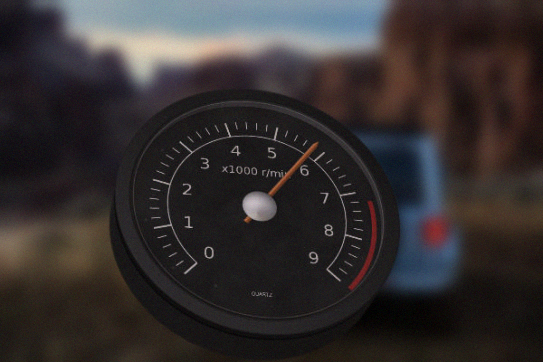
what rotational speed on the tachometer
5800 rpm
